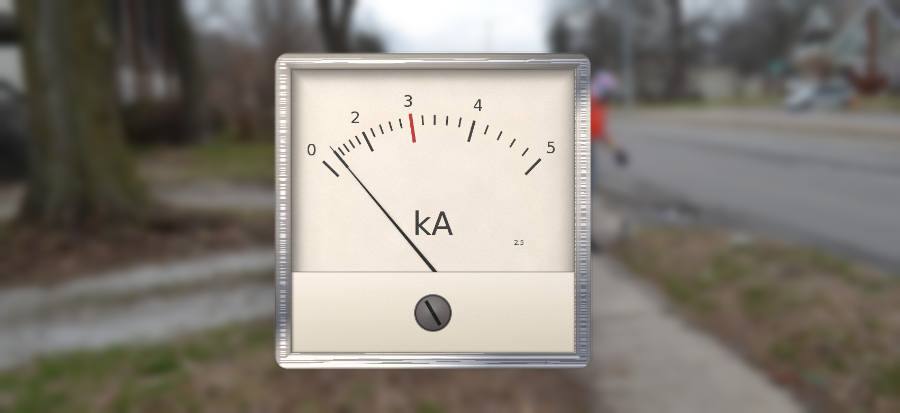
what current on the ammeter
1 kA
